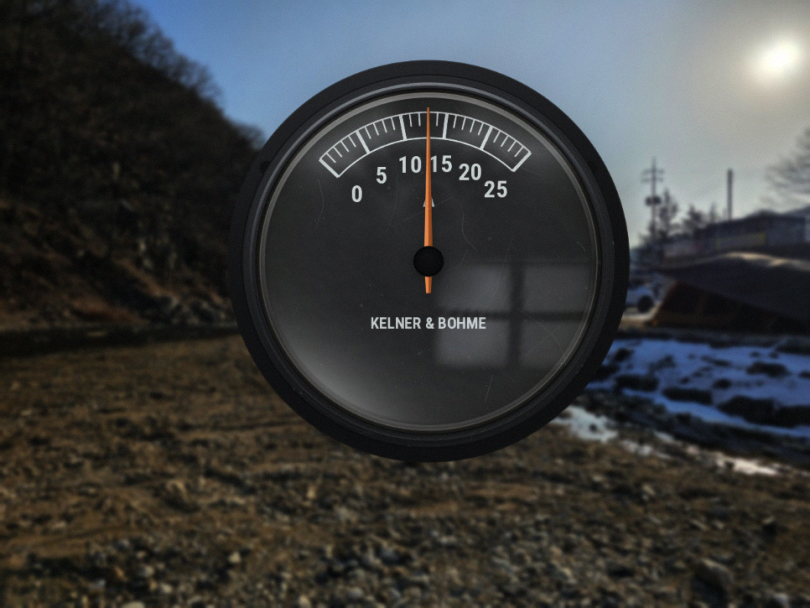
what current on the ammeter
13 A
